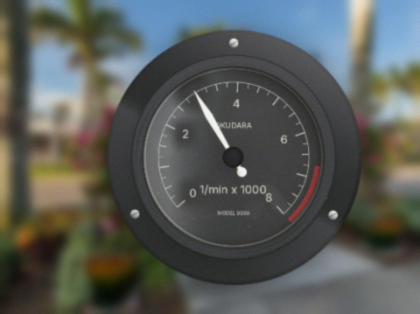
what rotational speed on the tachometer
3000 rpm
